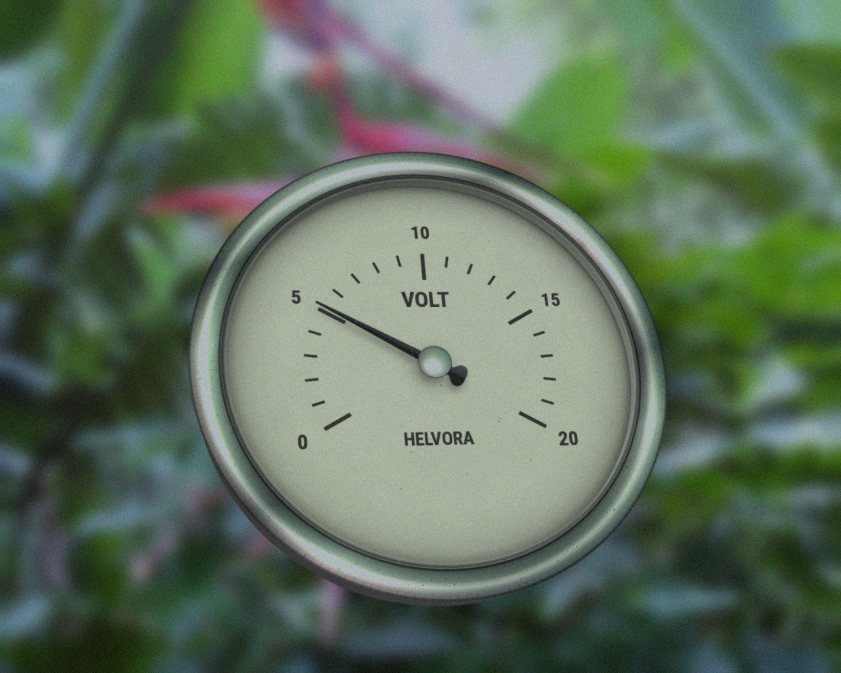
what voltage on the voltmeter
5 V
